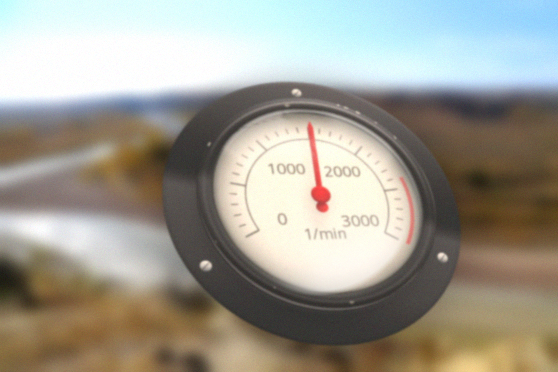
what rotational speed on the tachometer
1500 rpm
